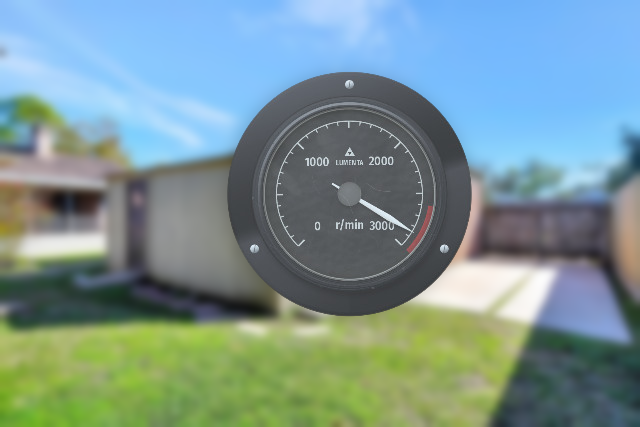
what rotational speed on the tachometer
2850 rpm
